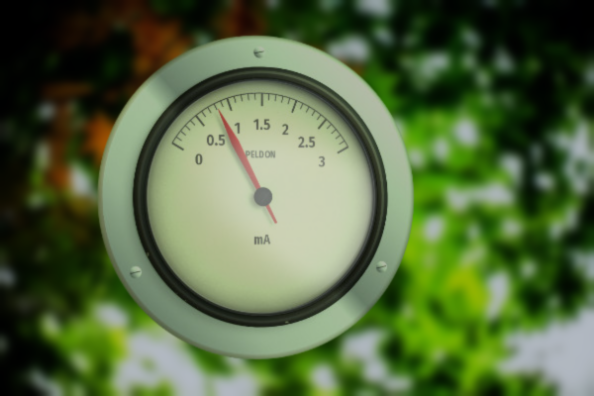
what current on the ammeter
0.8 mA
